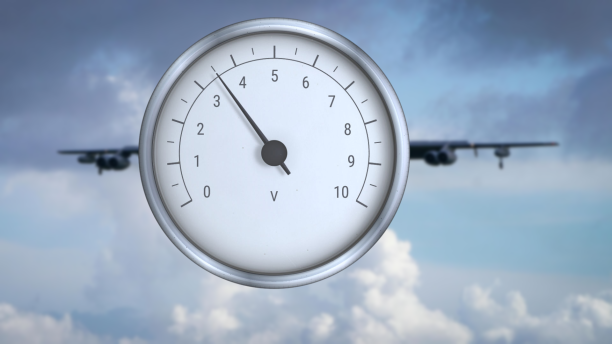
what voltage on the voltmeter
3.5 V
